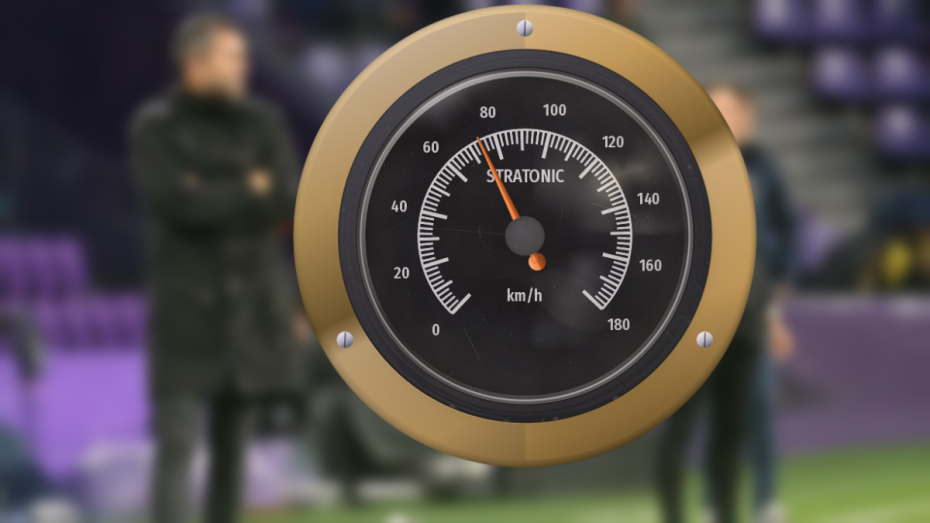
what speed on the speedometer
74 km/h
